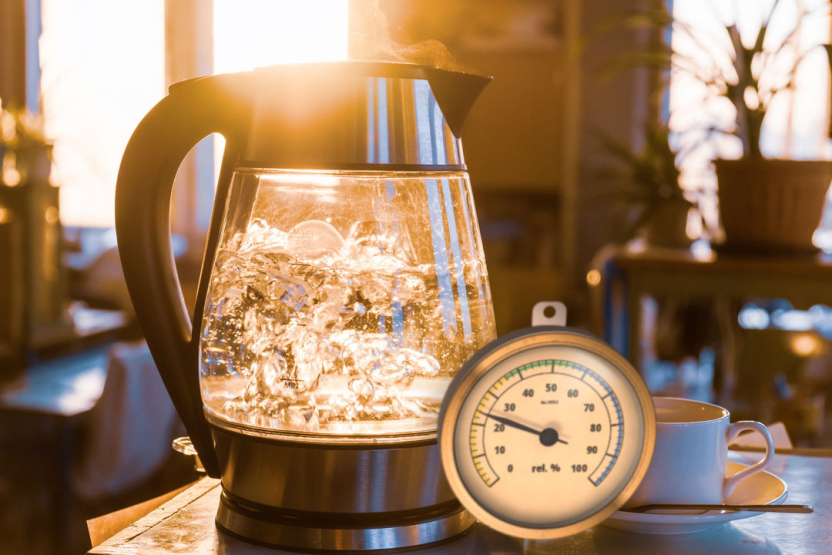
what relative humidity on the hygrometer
24 %
